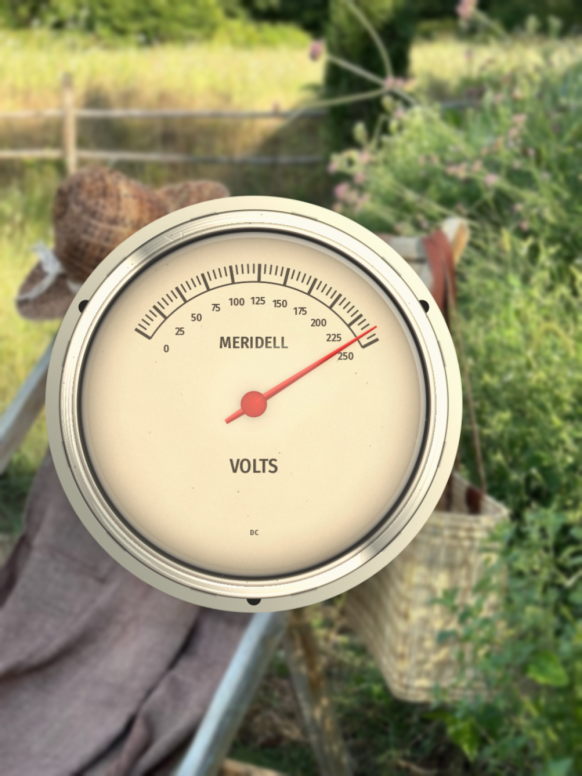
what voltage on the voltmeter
240 V
